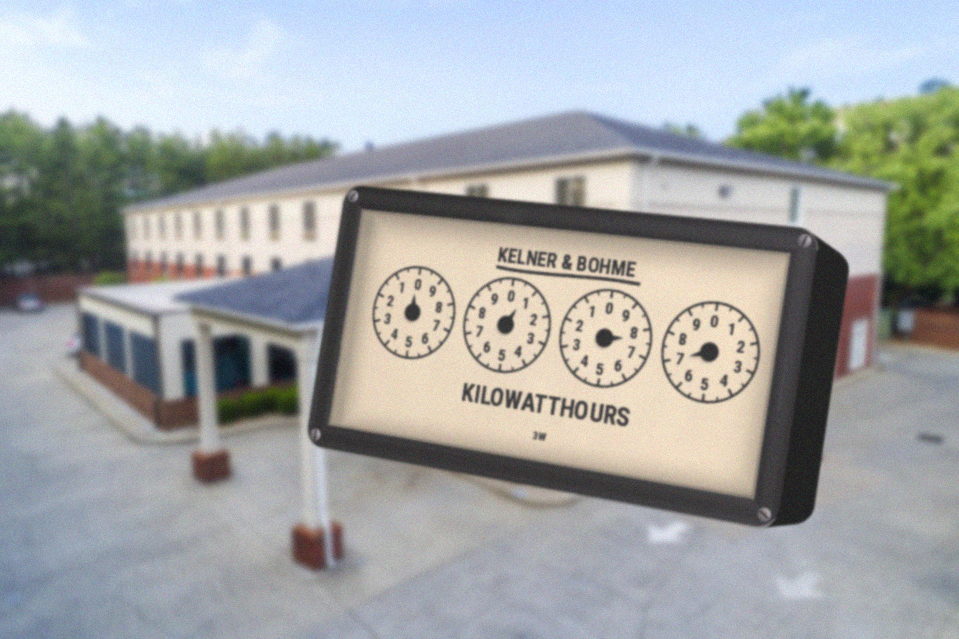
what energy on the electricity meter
77 kWh
